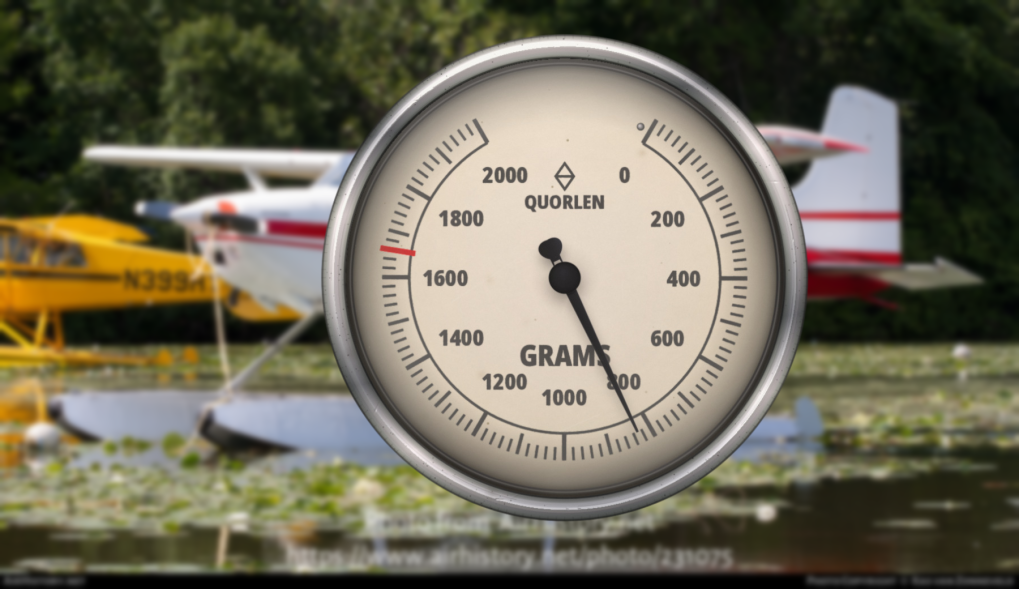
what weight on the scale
830 g
